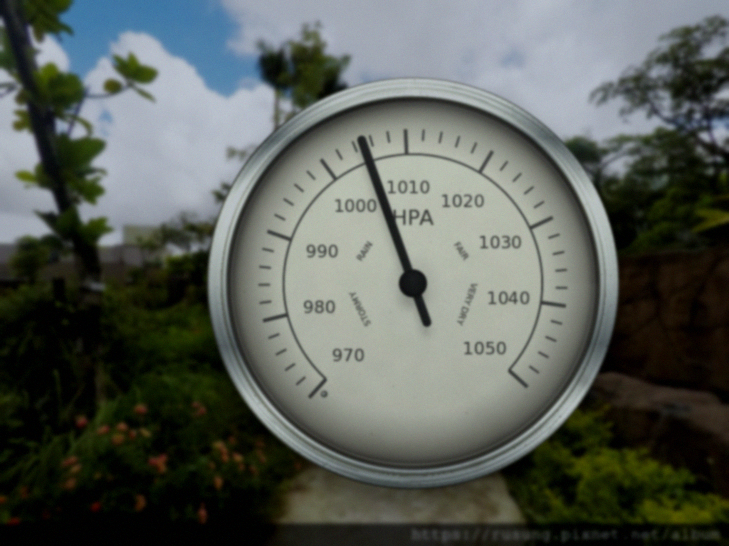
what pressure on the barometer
1005 hPa
